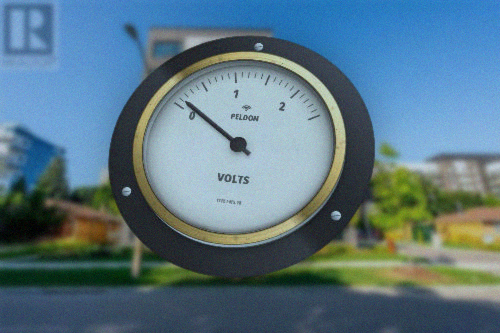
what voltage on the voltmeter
0.1 V
